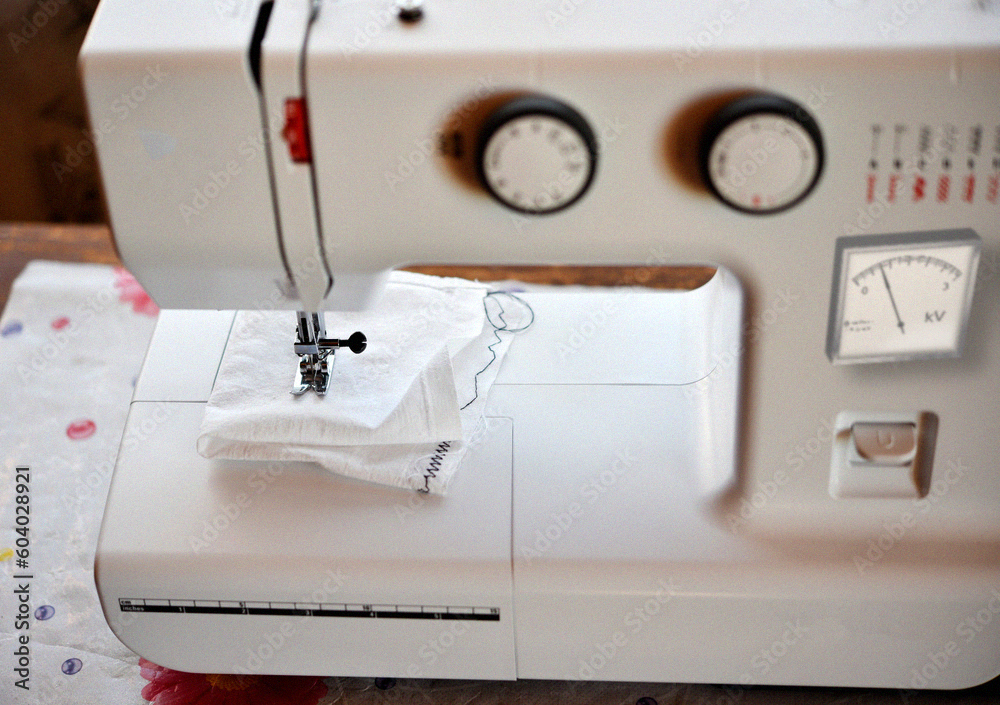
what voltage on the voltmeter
0.75 kV
